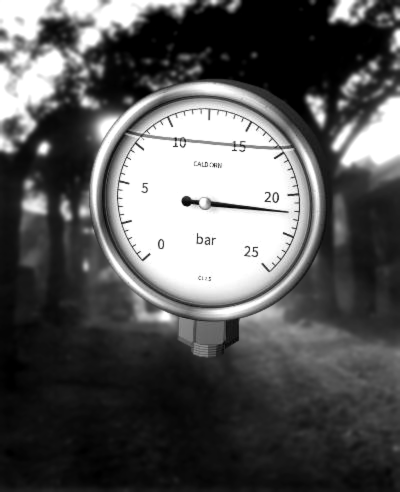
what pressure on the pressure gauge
21 bar
